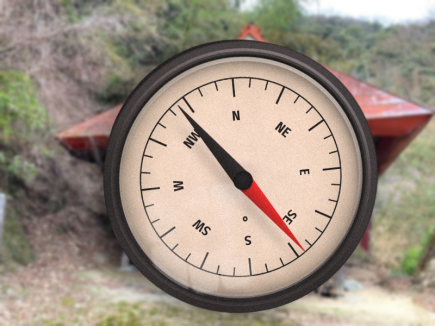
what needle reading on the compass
145 °
